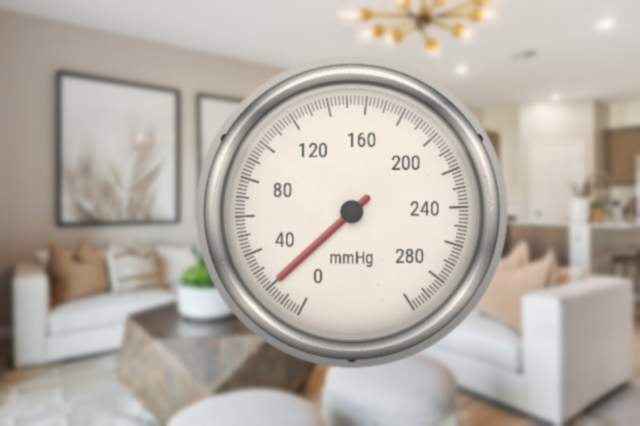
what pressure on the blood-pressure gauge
20 mmHg
